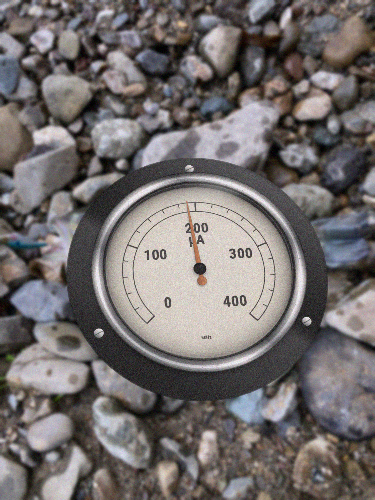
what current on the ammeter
190 µA
